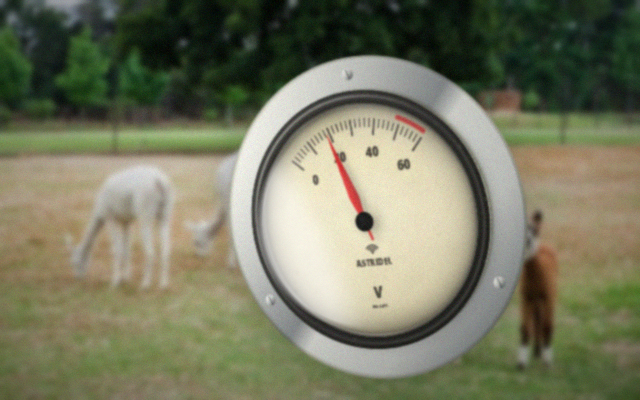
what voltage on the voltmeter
20 V
